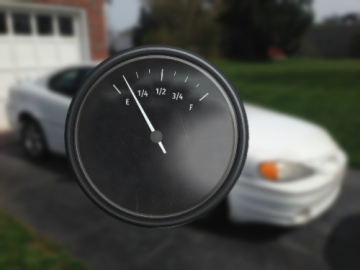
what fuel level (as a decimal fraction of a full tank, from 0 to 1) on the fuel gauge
0.125
